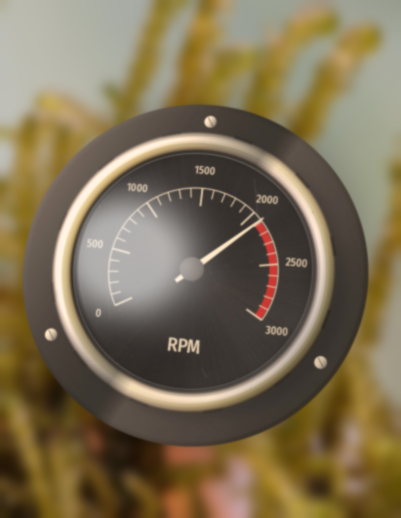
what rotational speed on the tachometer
2100 rpm
